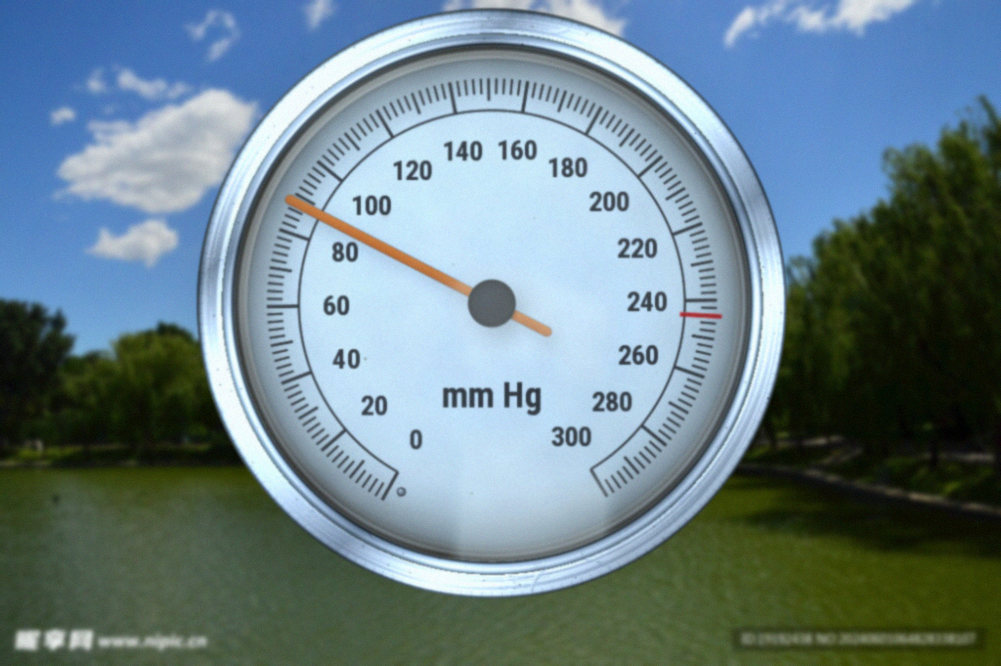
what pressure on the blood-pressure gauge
88 mmHg
